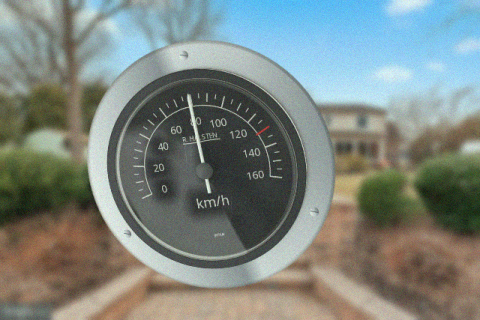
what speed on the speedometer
80 km/h
